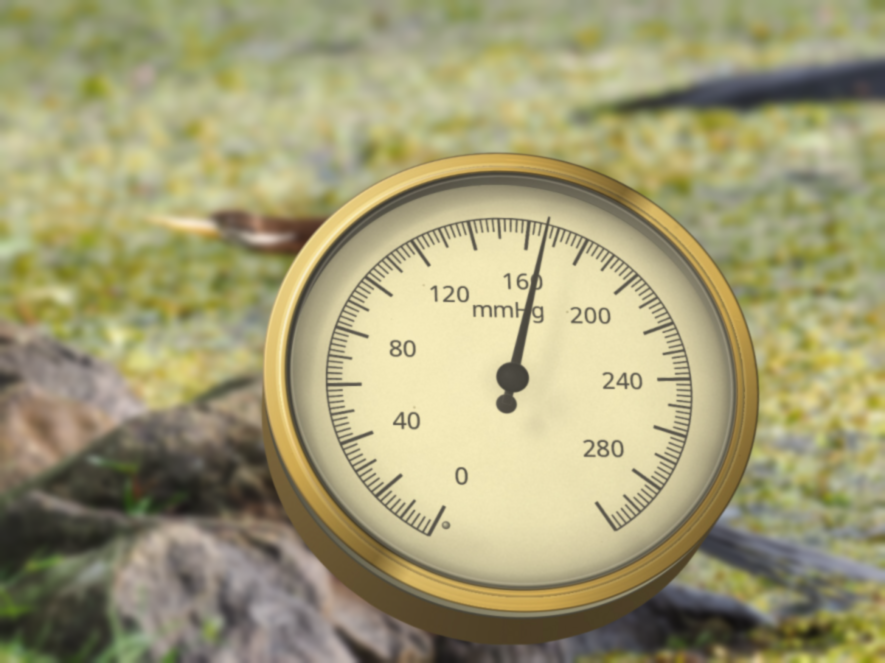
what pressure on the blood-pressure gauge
166 mmHg
